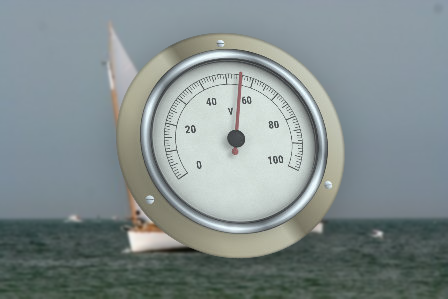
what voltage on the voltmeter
55 V
